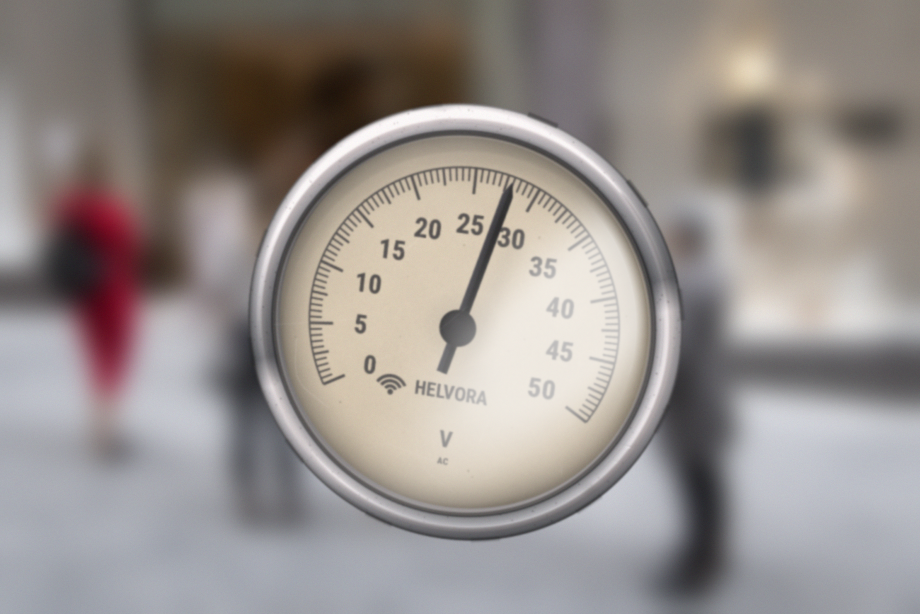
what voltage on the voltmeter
28 V
